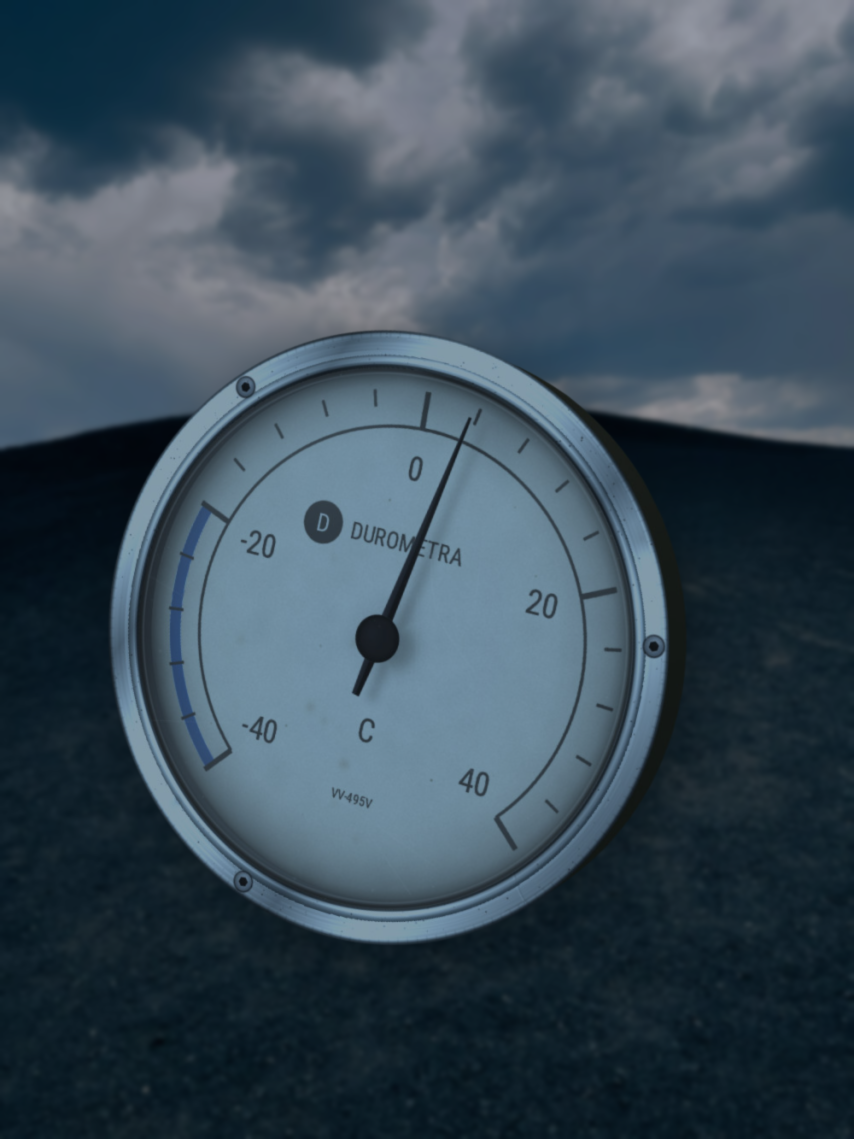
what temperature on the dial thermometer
4 °C
